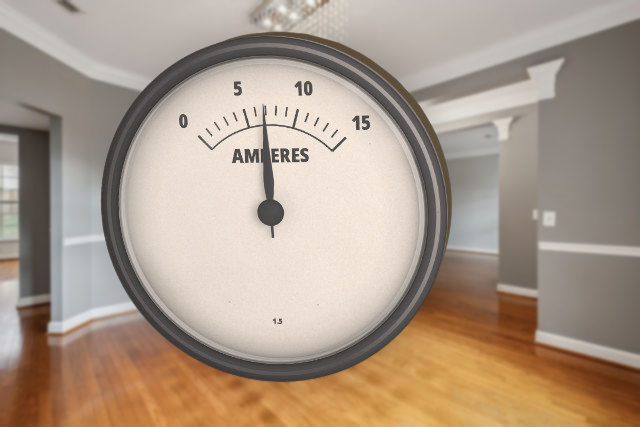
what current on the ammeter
7 A
